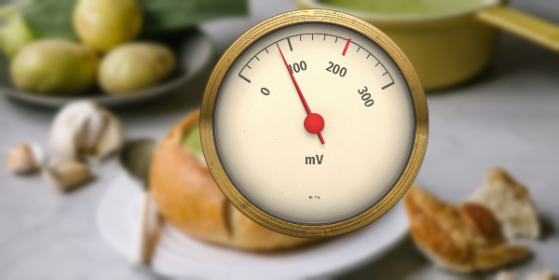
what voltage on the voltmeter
80 mV
